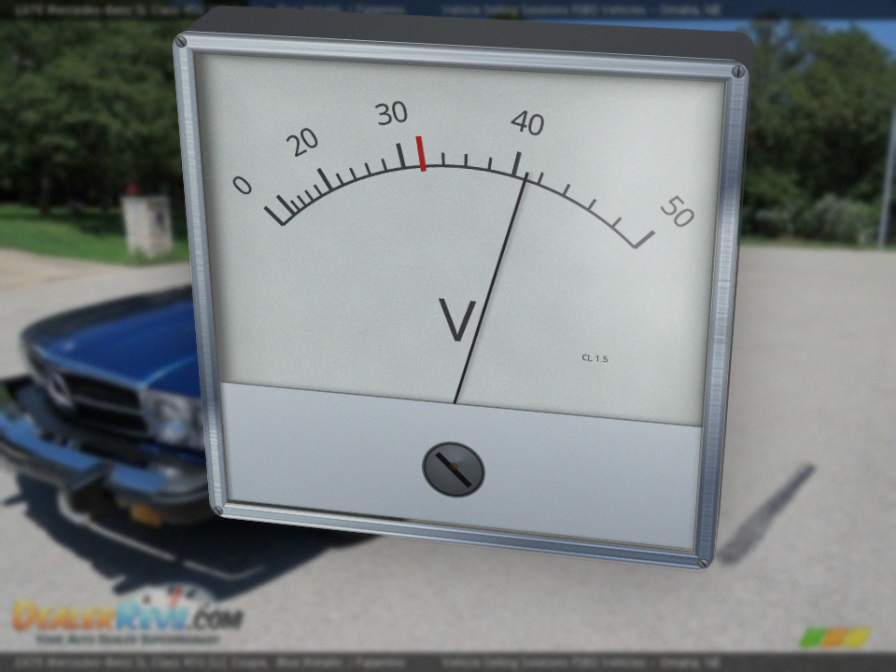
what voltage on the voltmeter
41 V
